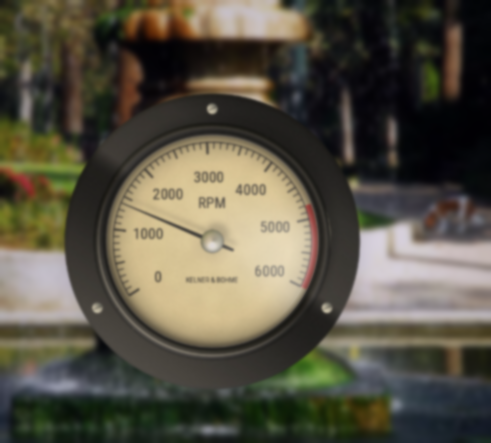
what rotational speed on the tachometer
1400 rpm
